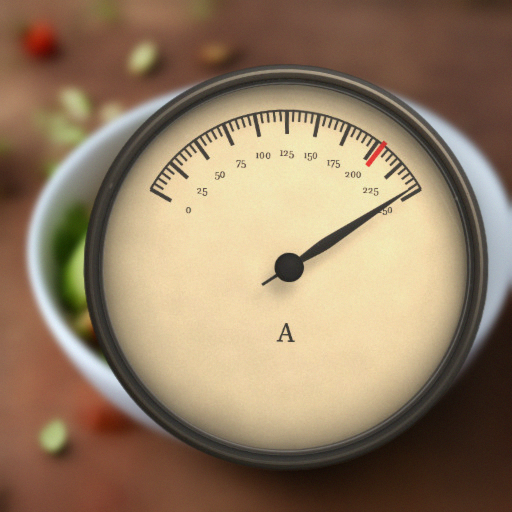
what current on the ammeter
245 A
